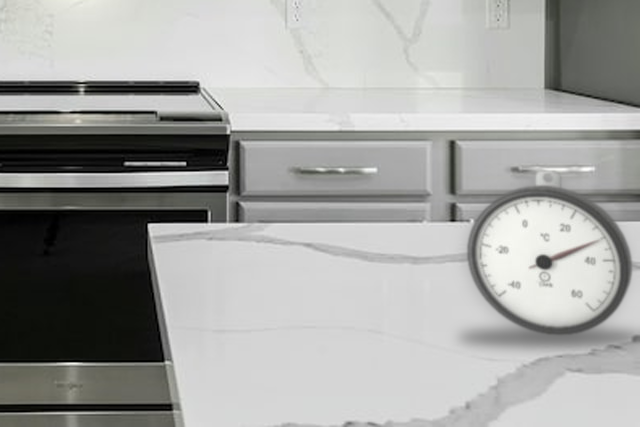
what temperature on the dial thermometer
32 °C
